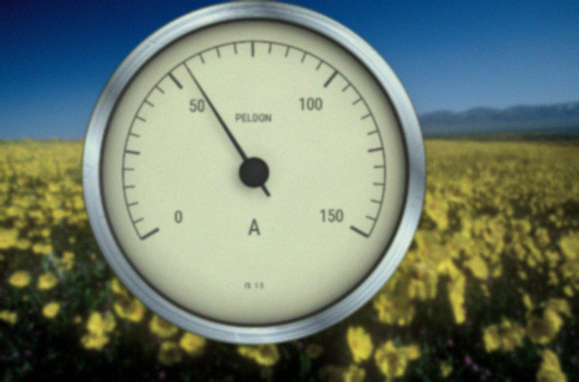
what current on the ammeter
55 A
